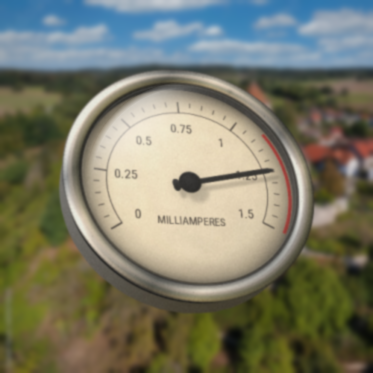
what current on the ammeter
1.25 mA
